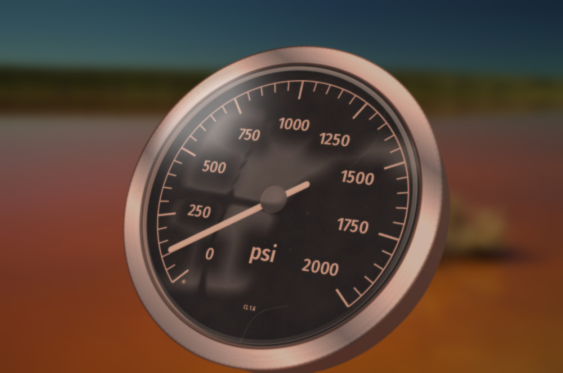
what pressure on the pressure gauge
100 psi
